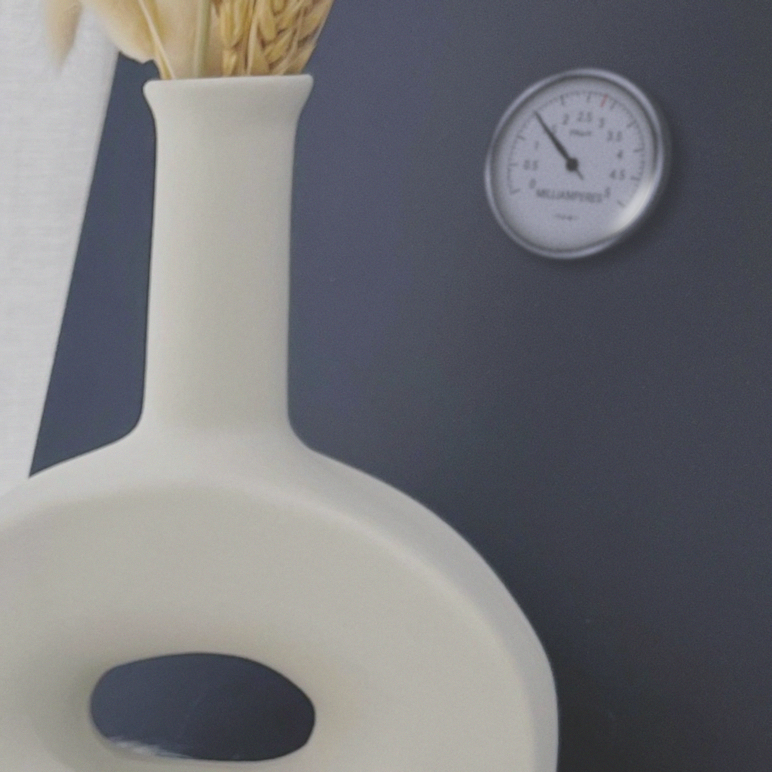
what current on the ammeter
1.5 mA
